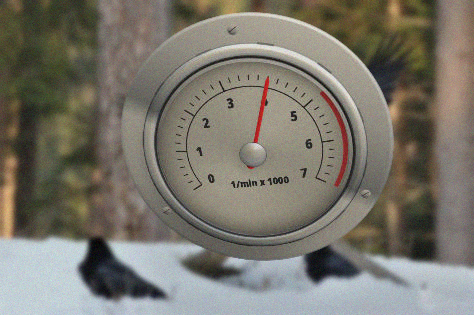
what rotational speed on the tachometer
4000 rpm
